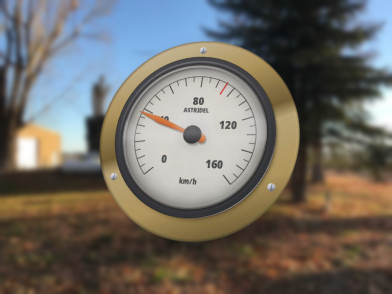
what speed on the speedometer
37.5 km/h
